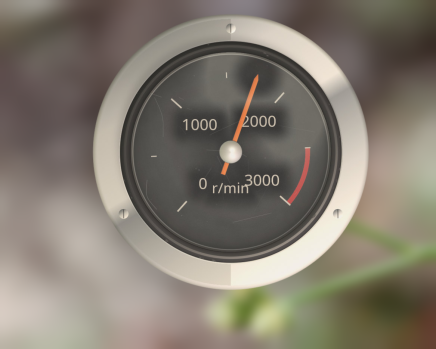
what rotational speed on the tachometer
1750 rpm
